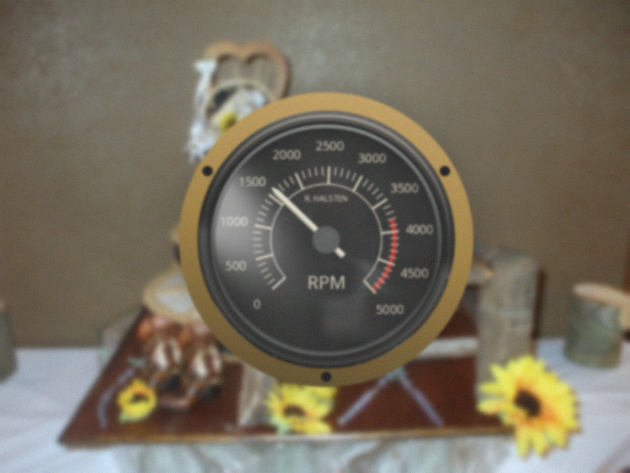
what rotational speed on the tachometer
1600 rpm
